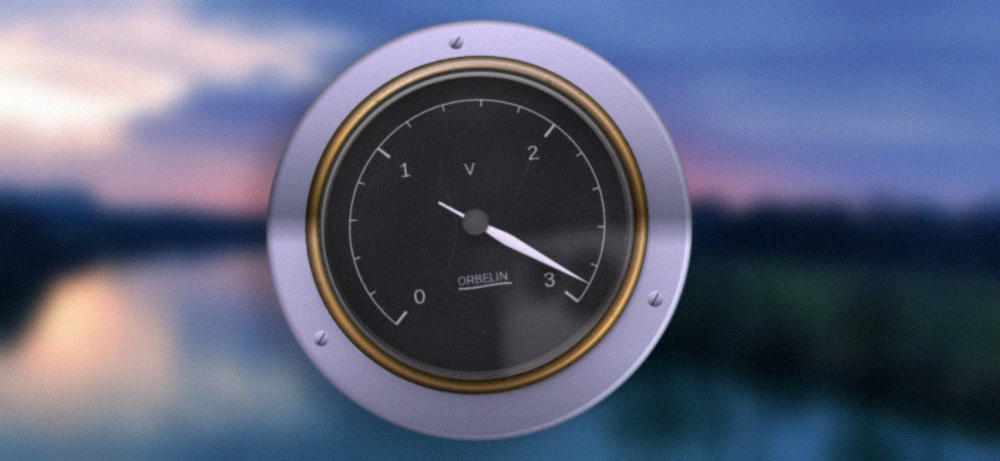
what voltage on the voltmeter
2.9 V
